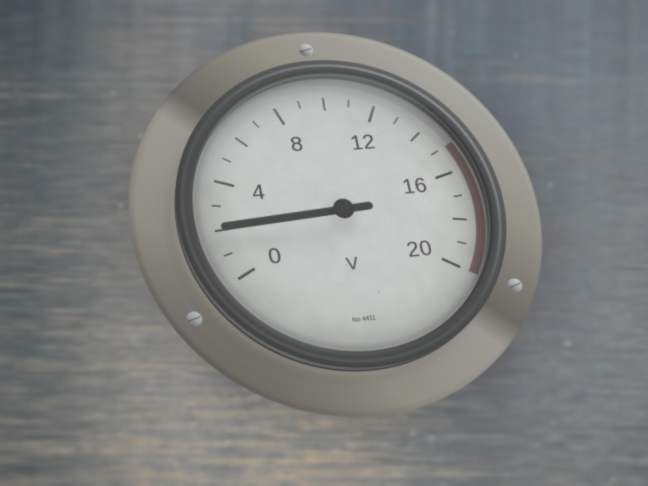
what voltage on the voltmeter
2 V
